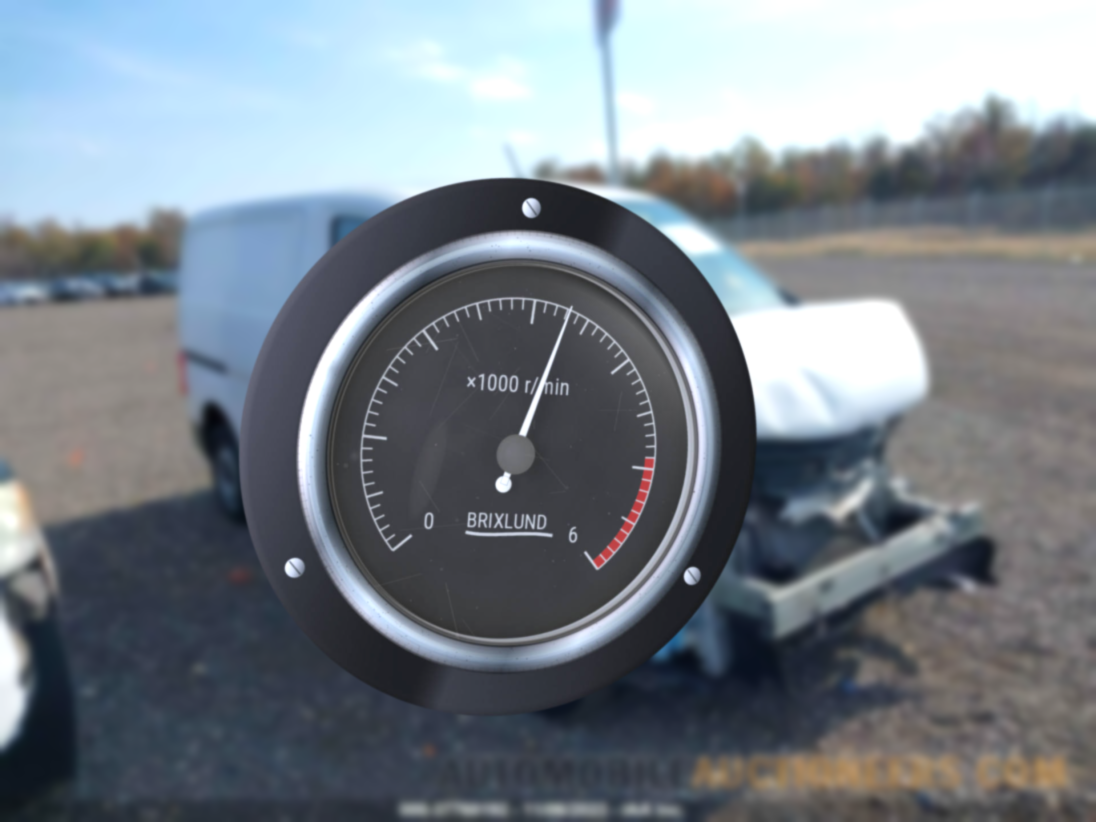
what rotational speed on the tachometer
3300 rpm
